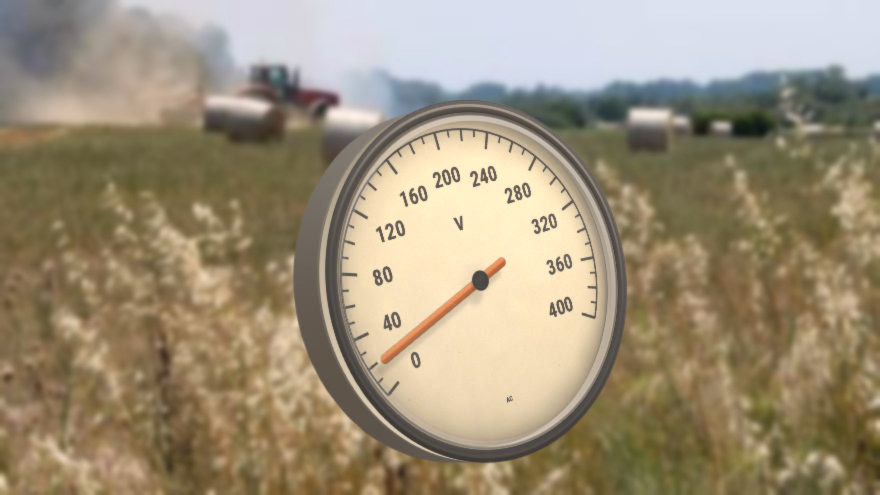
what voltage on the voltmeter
20 V
